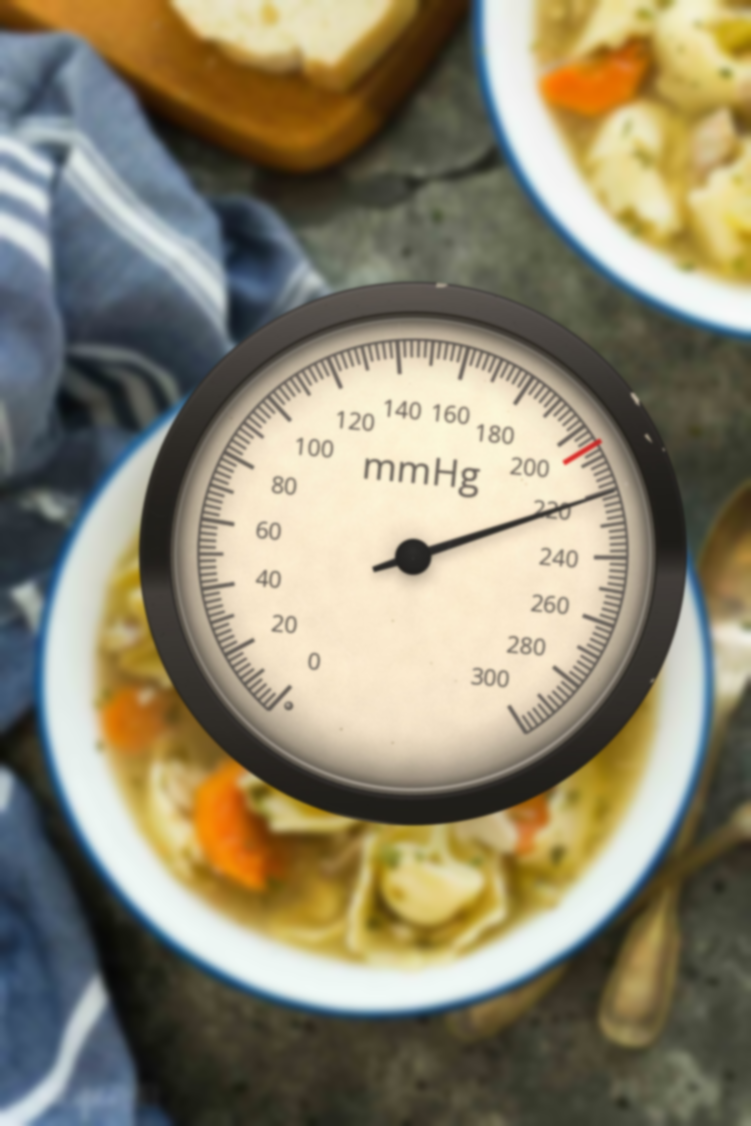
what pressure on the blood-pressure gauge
220 mmHg
